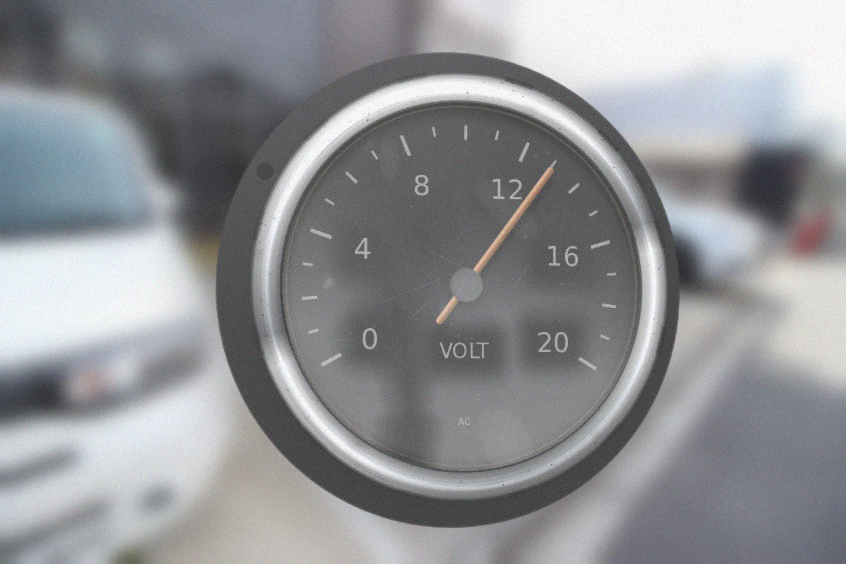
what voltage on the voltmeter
13 V
